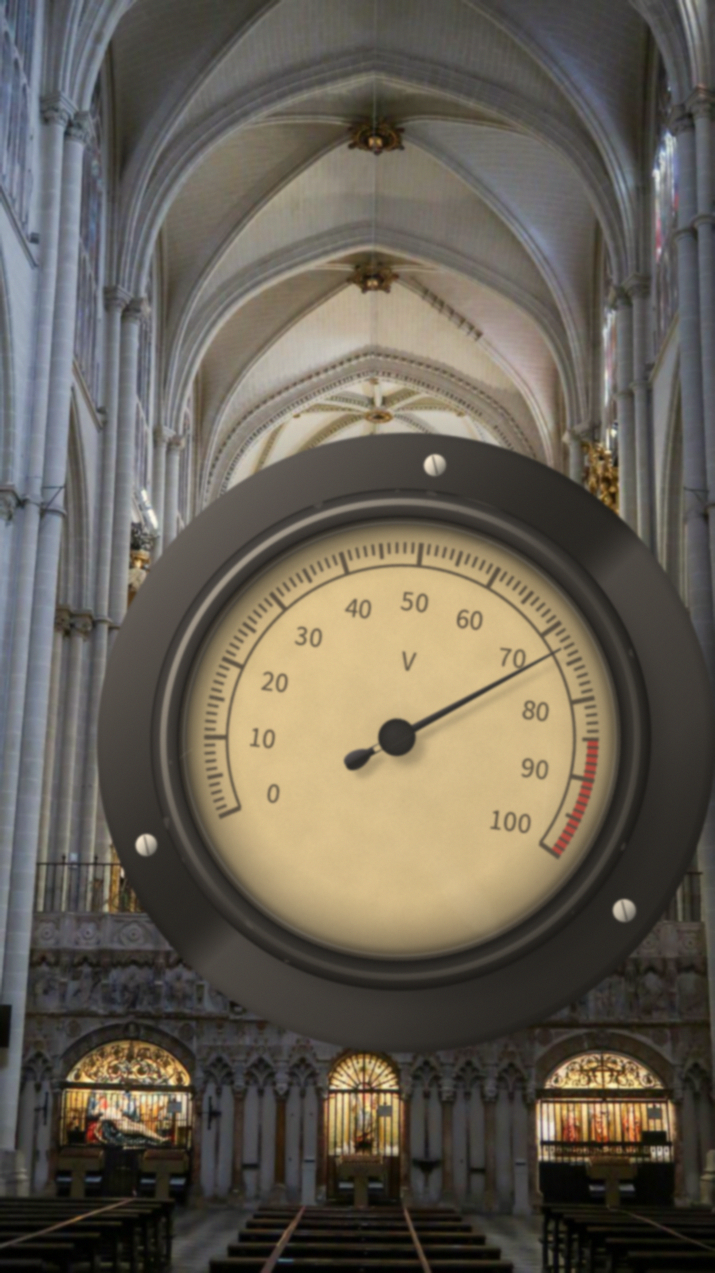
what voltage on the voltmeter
73 V
